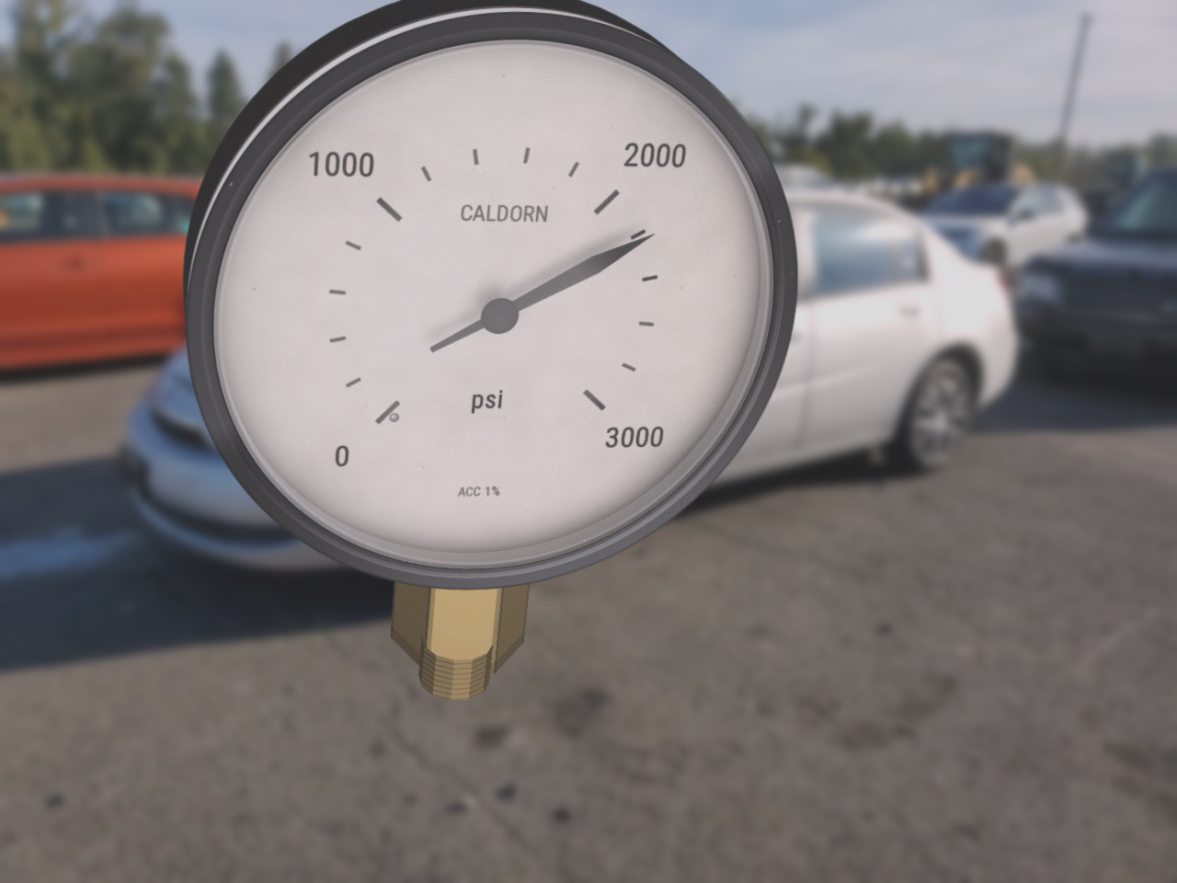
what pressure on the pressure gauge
2200 psi
